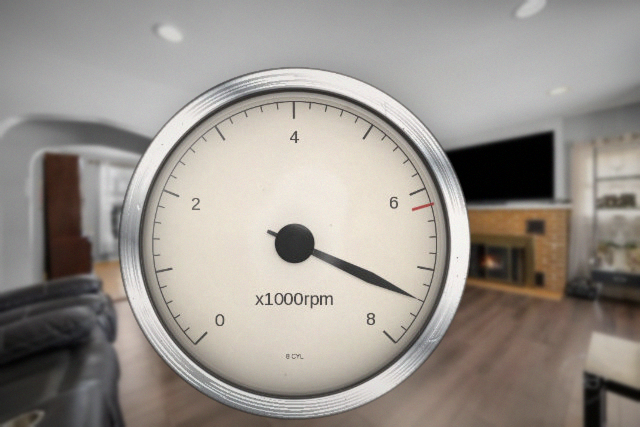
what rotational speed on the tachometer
7400 rpm
